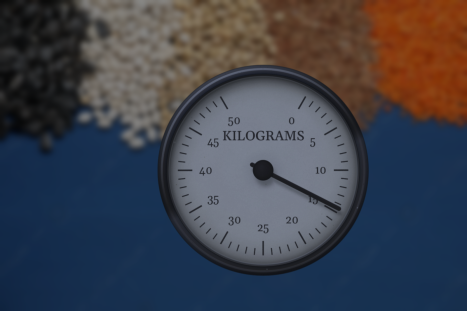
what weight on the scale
14.5 kg
